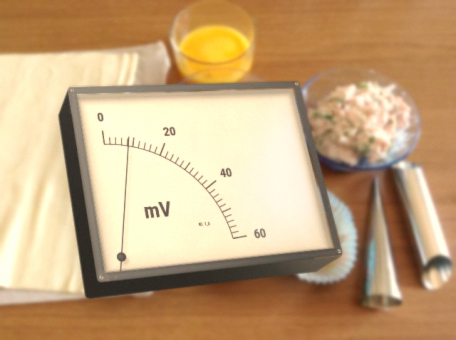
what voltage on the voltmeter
8 mV
